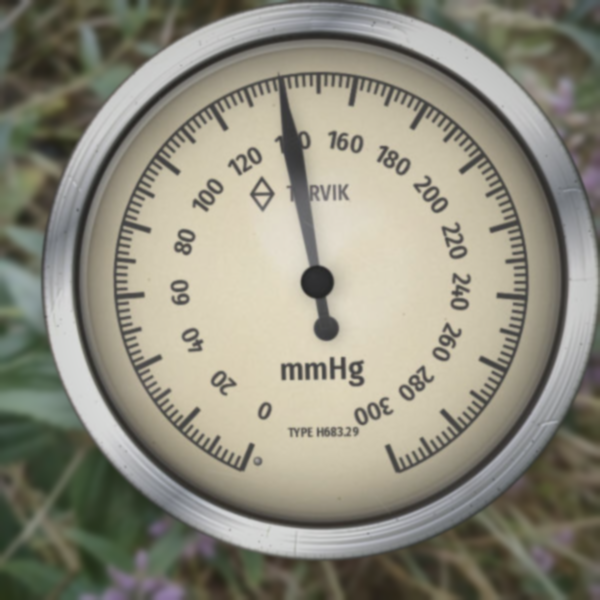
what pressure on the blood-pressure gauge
140 mmHg
